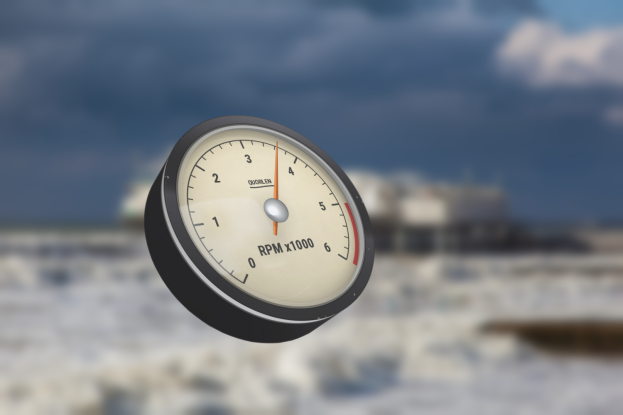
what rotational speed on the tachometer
3600 rpm
